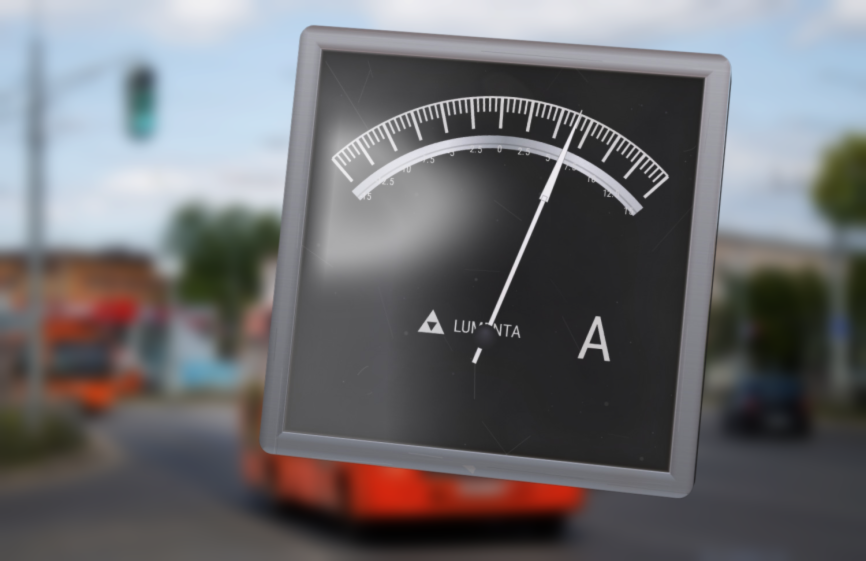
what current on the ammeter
6.5 A
